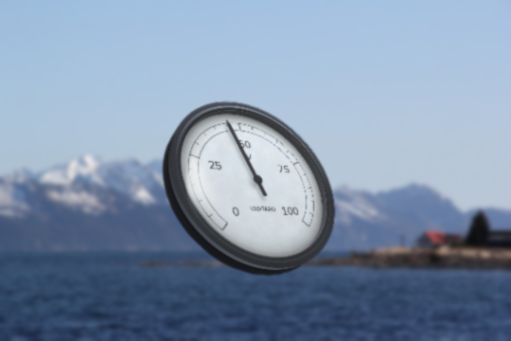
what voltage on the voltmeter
45 V
